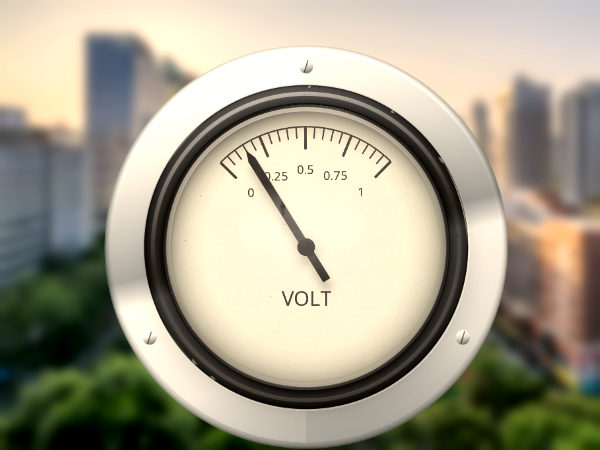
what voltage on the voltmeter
0.15 V
